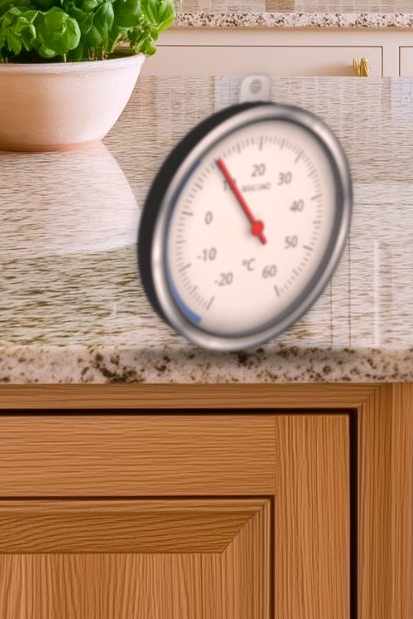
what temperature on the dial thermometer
10 °C
